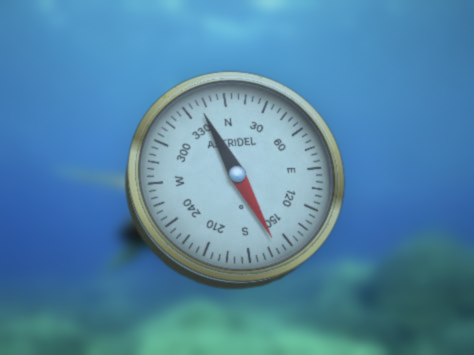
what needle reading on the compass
160 °
